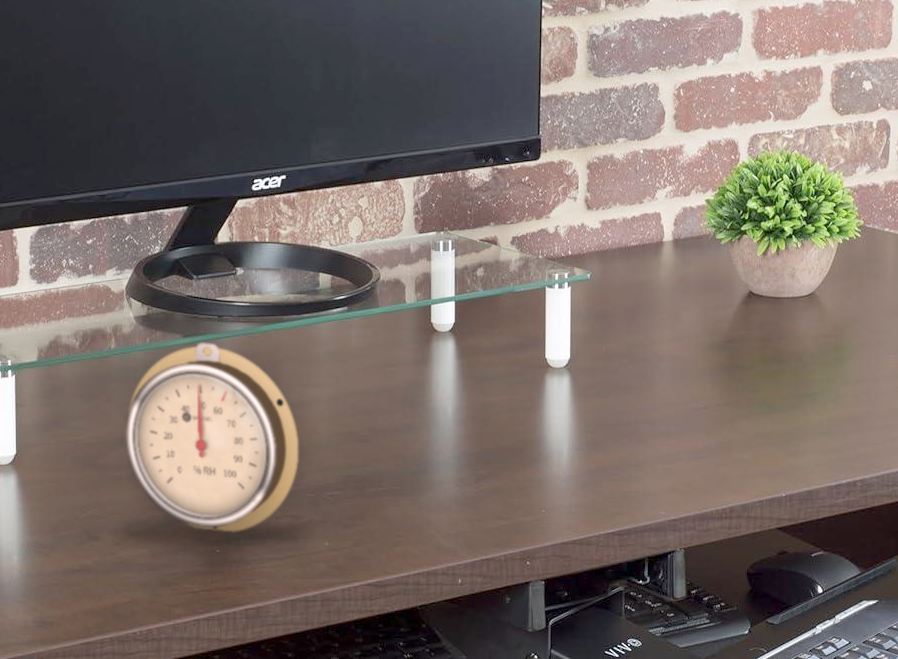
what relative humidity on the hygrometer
50 %
